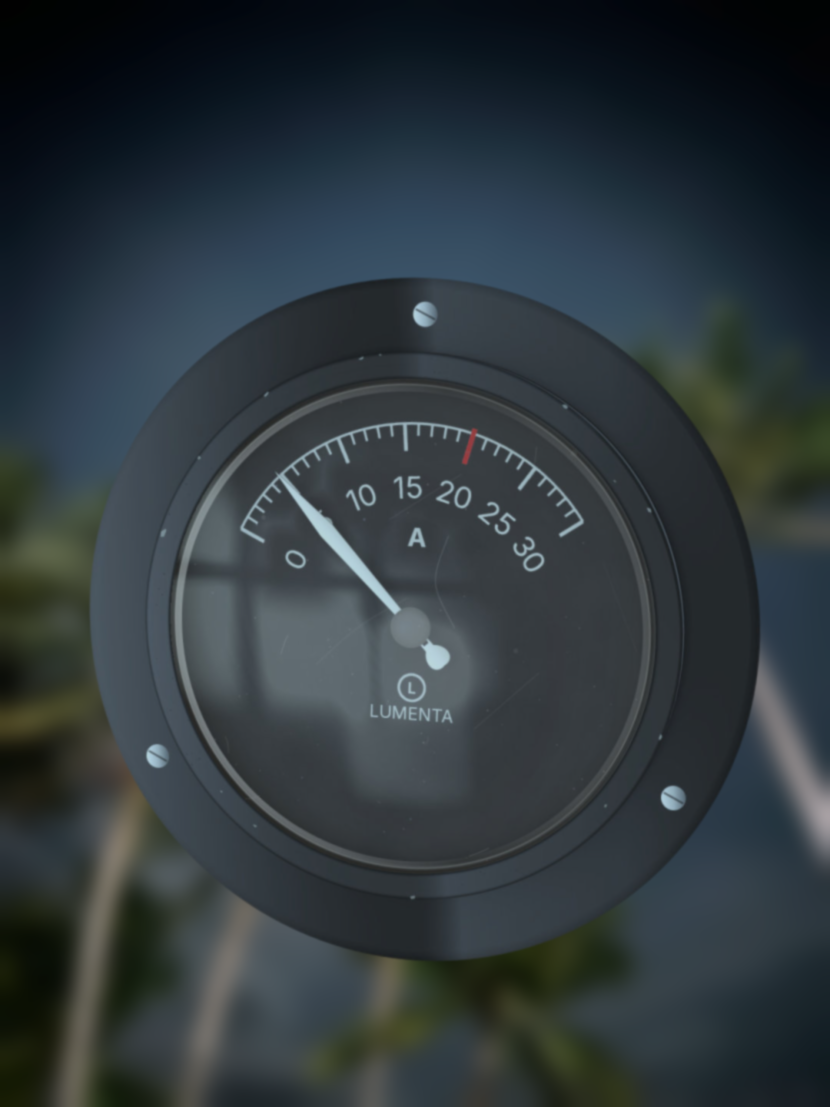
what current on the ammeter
5 A
